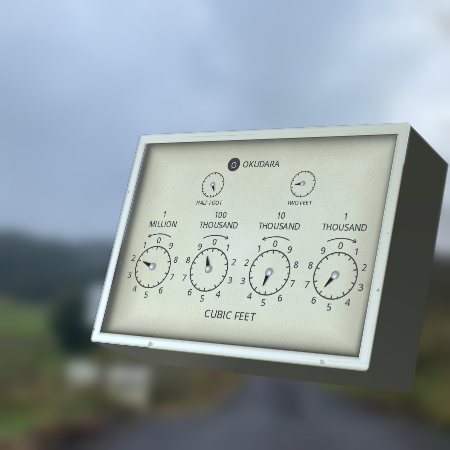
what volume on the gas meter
194600 ft³
